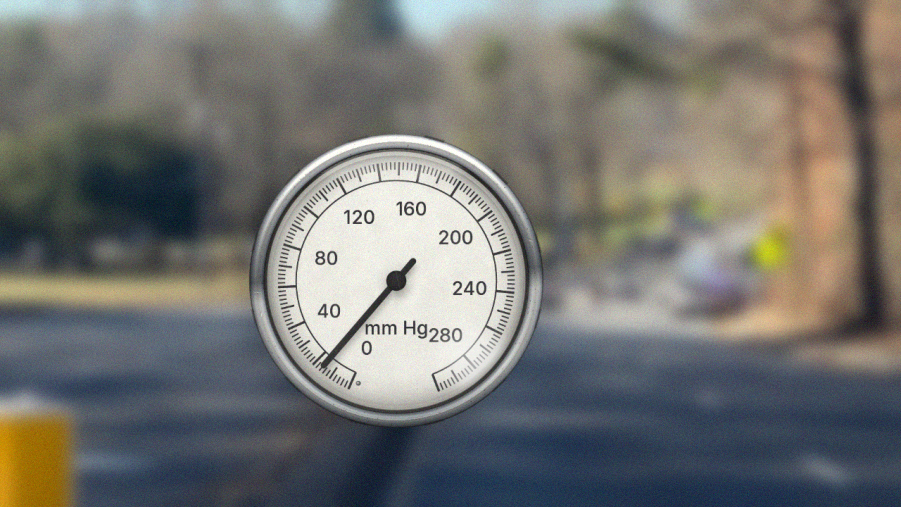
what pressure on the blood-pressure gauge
16 mmHg
